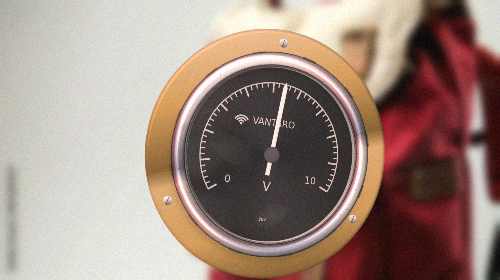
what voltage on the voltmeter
5.4 V
